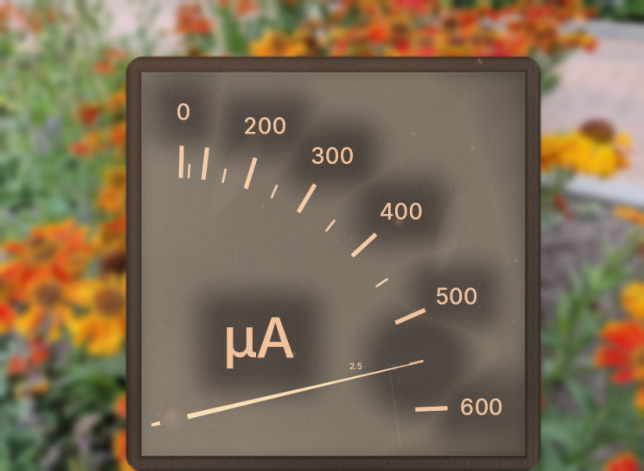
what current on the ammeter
550 µA
